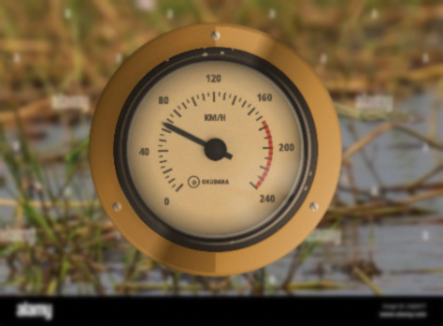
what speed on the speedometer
65 km/h
